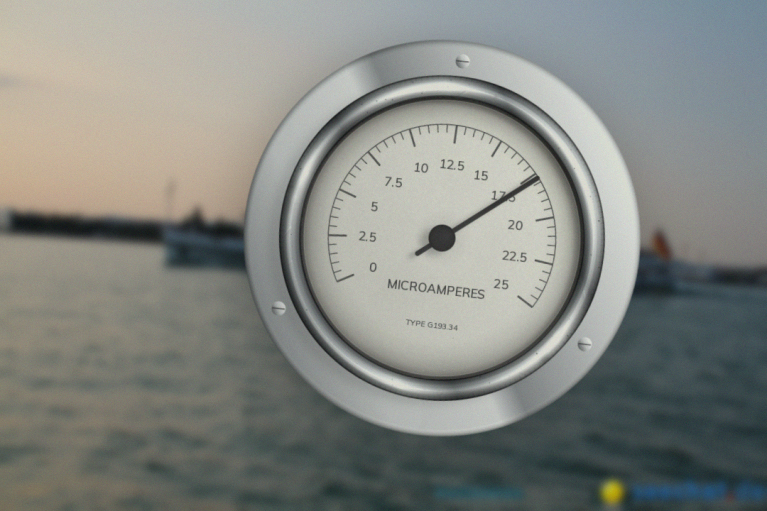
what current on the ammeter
17.75 µA
